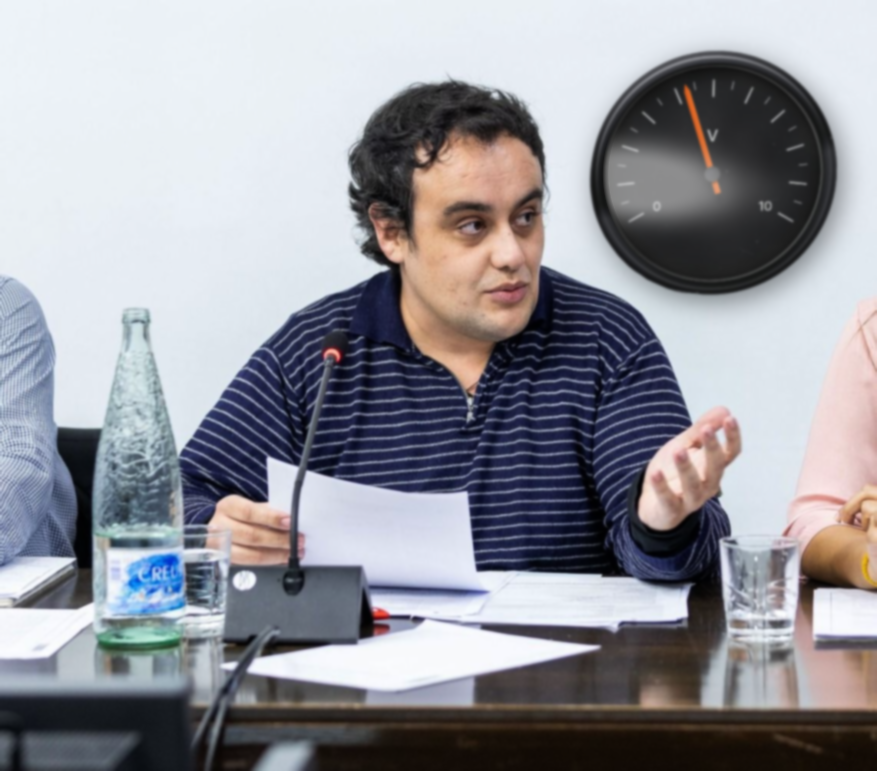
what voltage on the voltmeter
4.25 V
